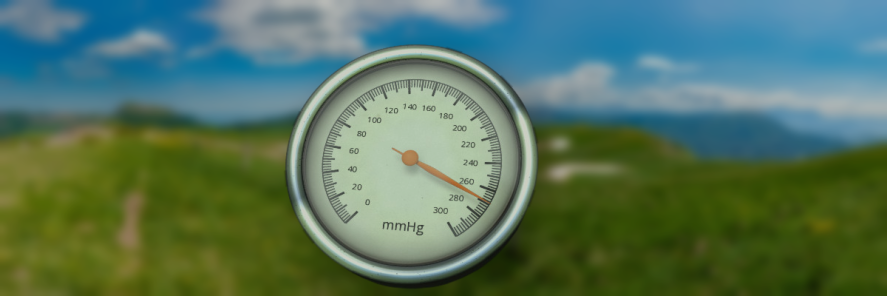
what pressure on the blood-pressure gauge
270 mmHg
